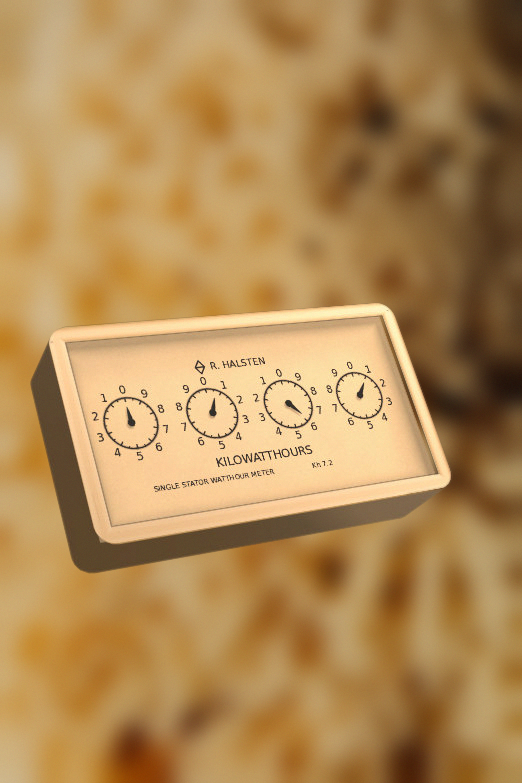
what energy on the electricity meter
61 kWh
